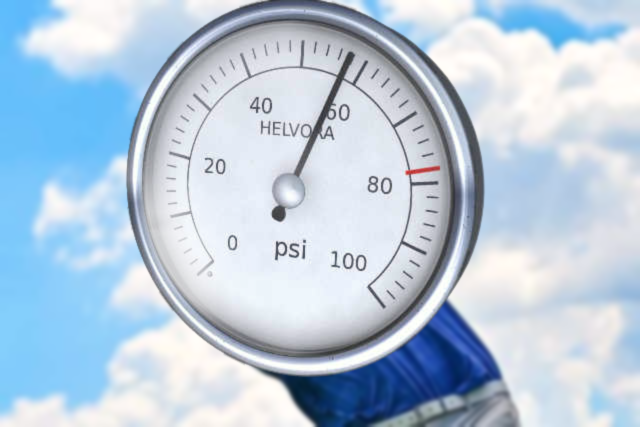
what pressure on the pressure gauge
58 psi
